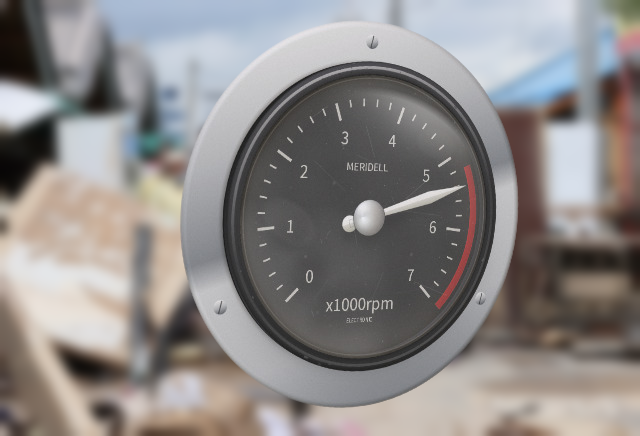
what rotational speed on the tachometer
5400 rpm
